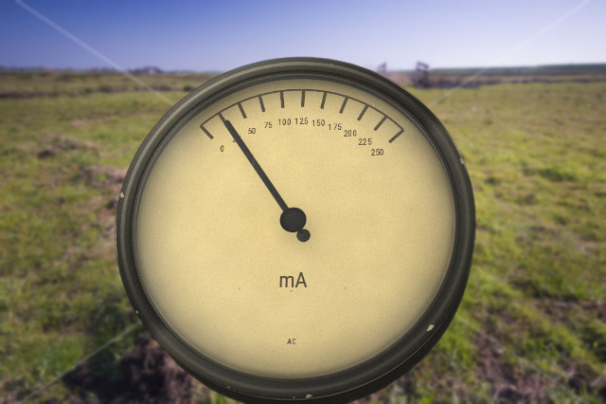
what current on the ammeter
25 mA
